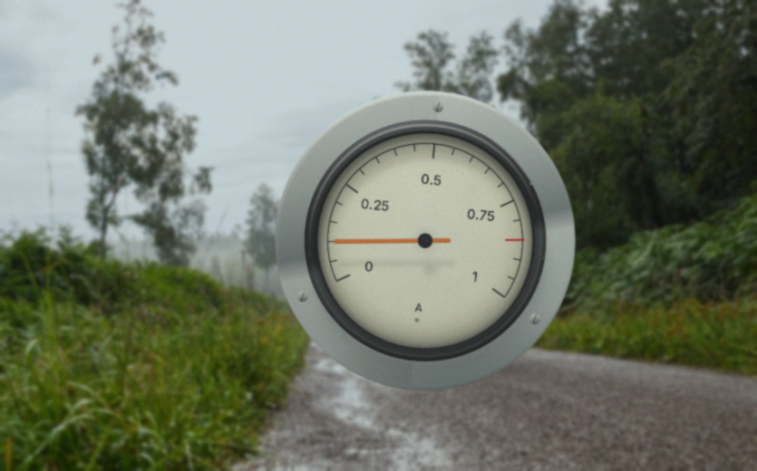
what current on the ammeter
0.1 A
